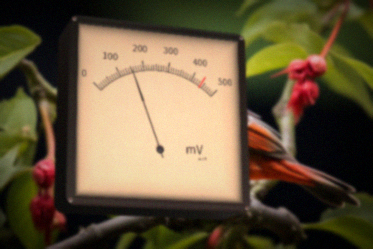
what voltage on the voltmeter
150 mV
